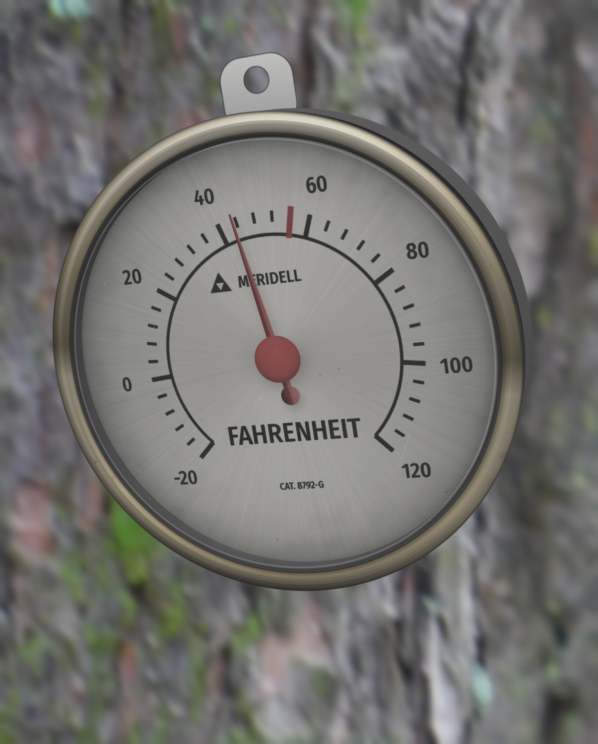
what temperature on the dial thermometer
44 °F
